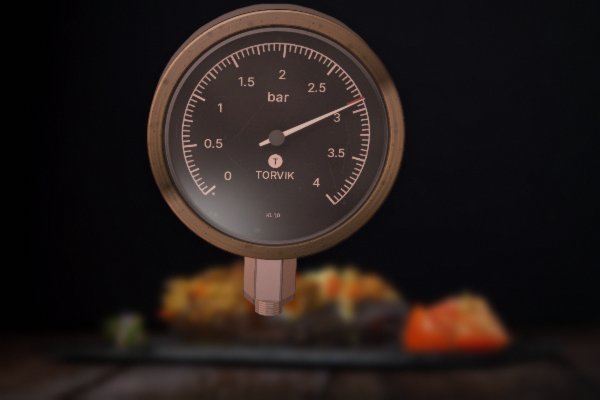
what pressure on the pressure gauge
2.9 bar
